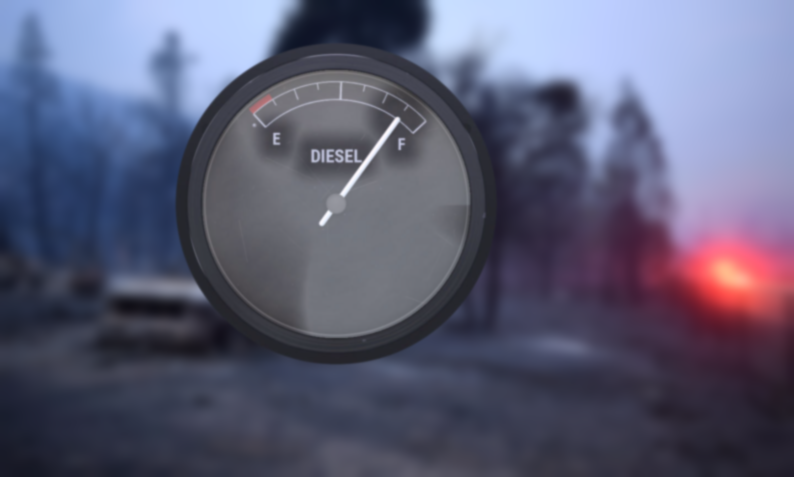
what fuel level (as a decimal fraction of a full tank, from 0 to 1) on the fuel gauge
0.875
